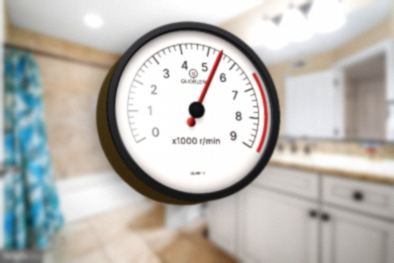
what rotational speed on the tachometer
5400 rpm
